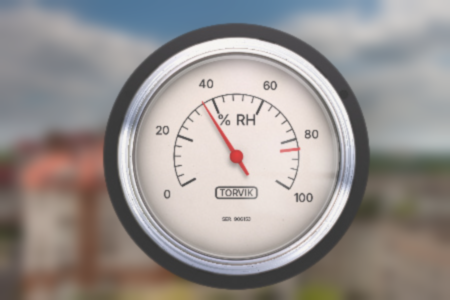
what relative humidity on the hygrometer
36 %
